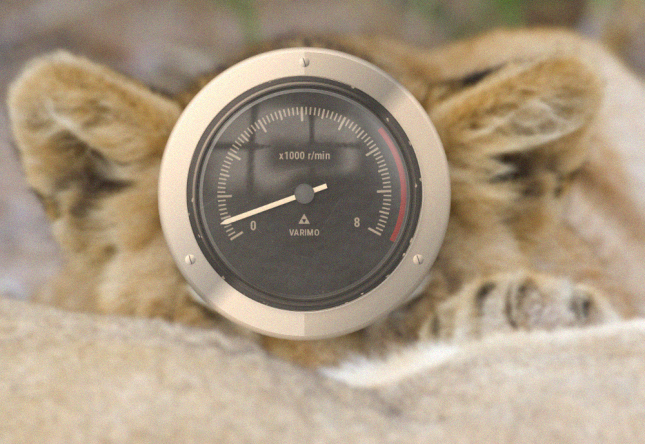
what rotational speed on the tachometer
400 rpm
